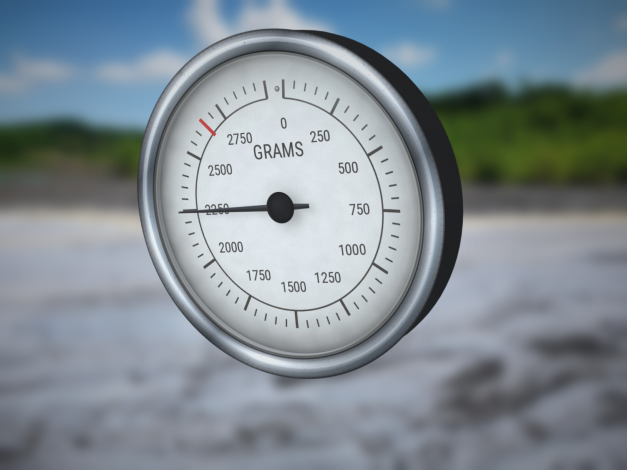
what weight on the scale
2250 g
